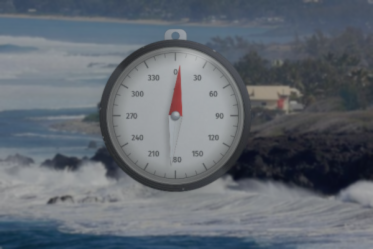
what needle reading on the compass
5 °
